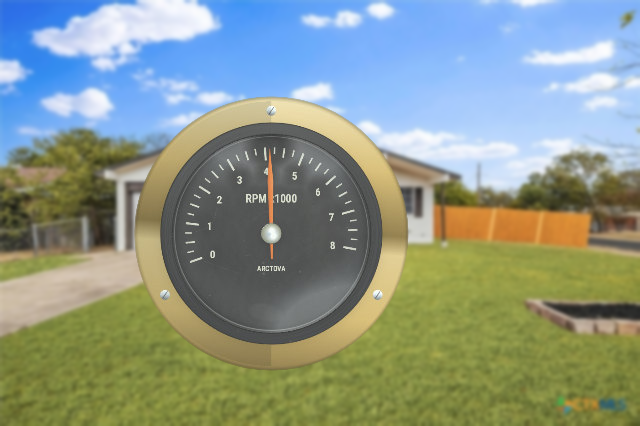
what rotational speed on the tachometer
4125 rpm
